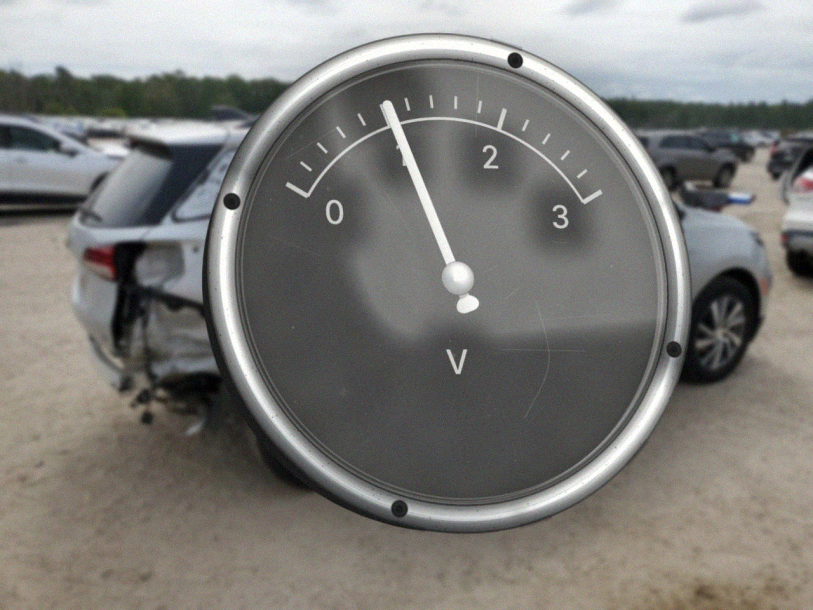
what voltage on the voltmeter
1 V
